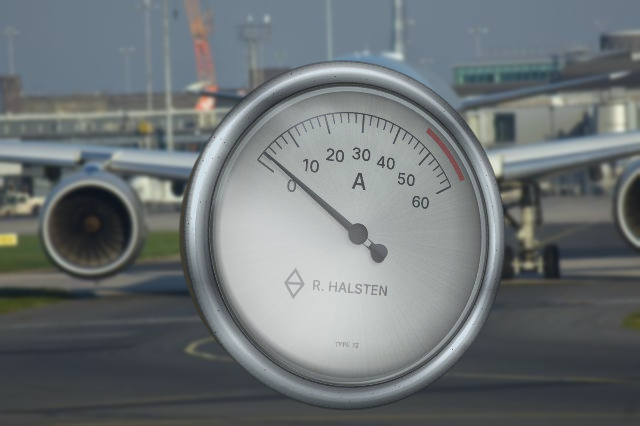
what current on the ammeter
2 A
